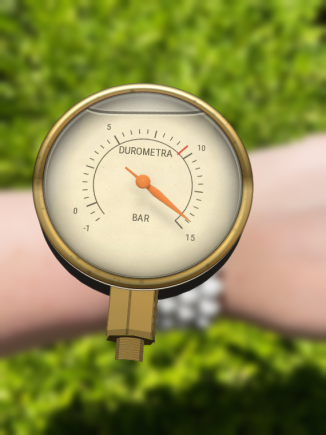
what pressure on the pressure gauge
14.5 bar
